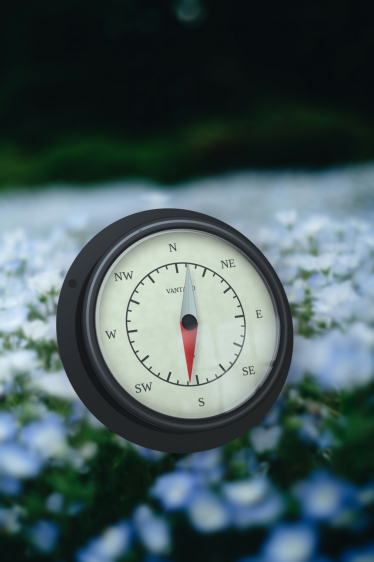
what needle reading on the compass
190 °
